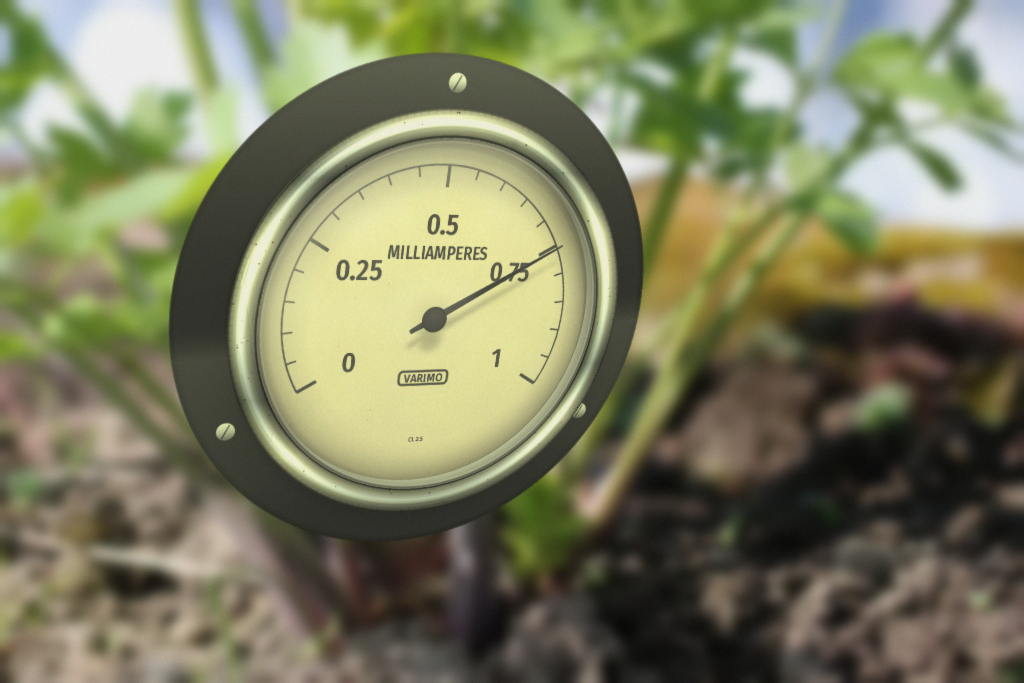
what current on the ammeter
0.75 mA
